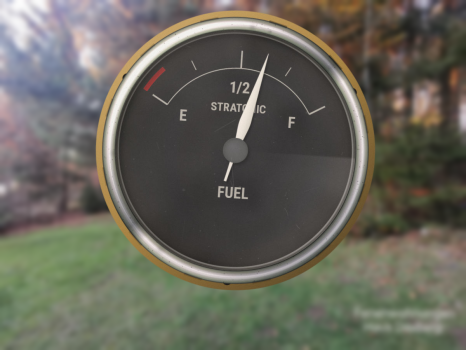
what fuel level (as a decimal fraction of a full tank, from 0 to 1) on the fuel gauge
0.625
